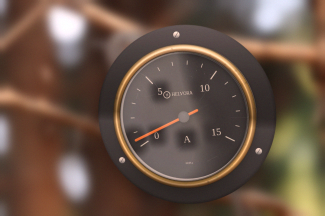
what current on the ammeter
0.5 A
